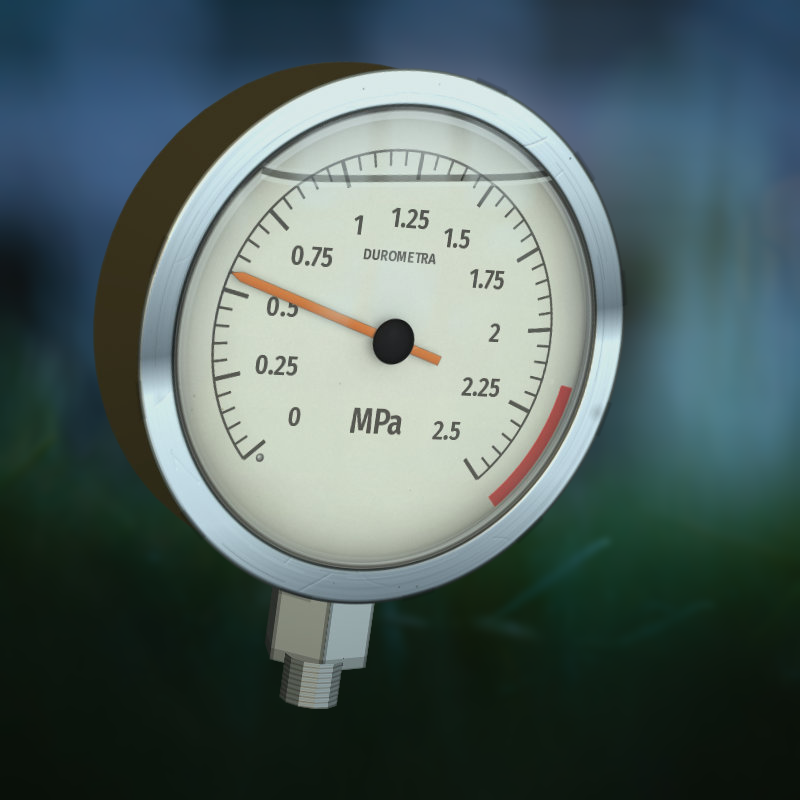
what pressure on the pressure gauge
0.55 MPa
